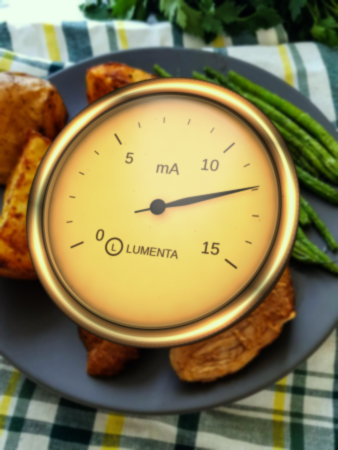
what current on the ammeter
12 mA
